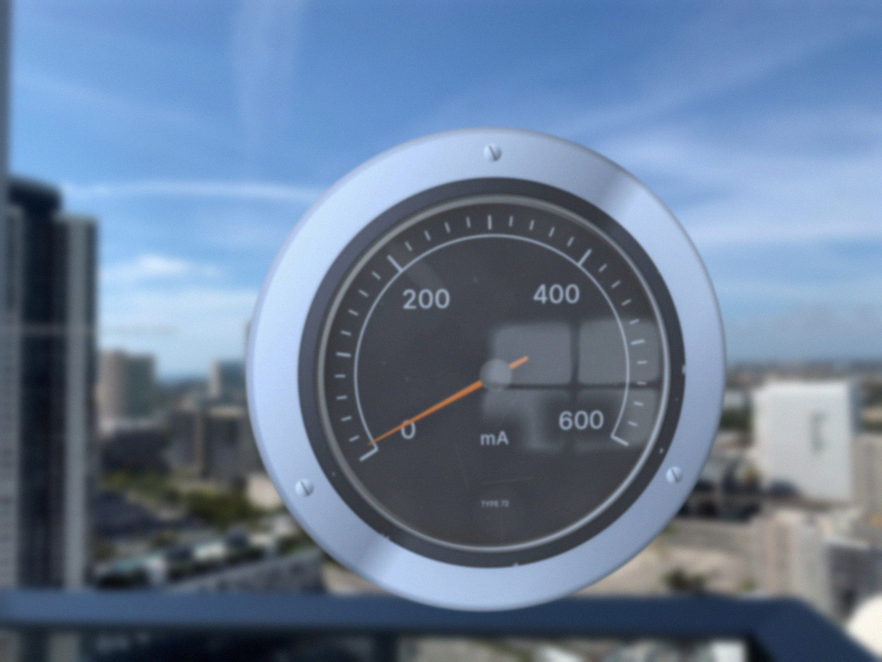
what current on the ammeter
10 mA
